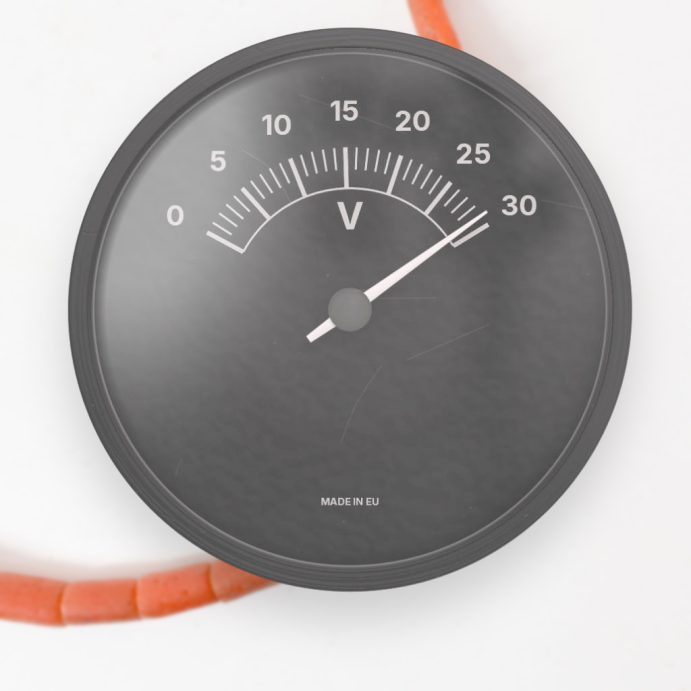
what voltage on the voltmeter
29 V
